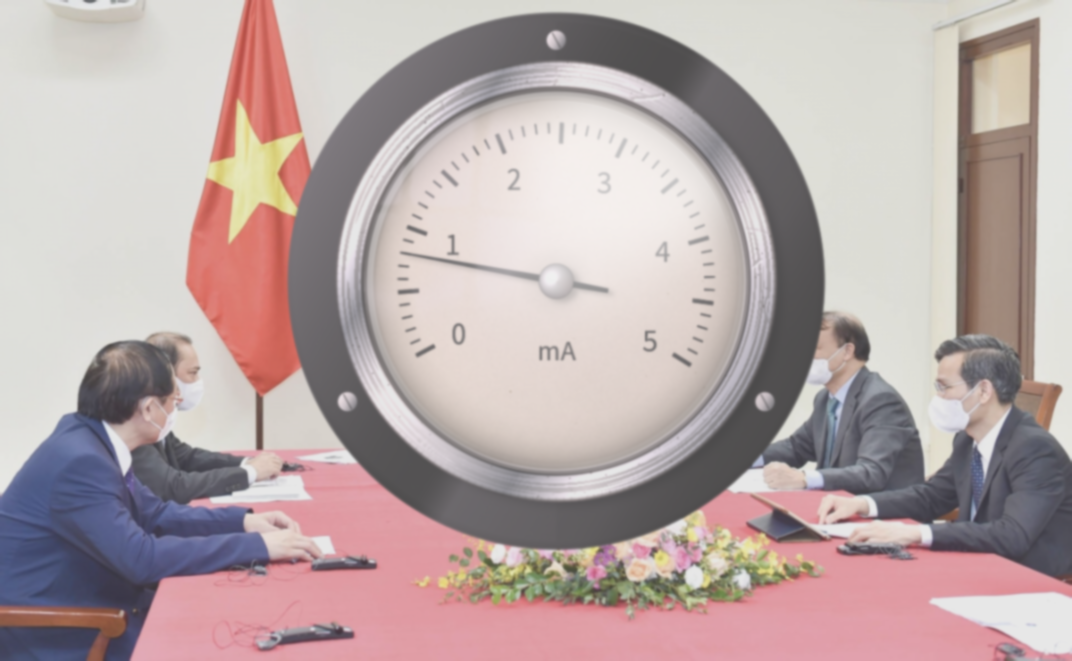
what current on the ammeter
0.8 mA
